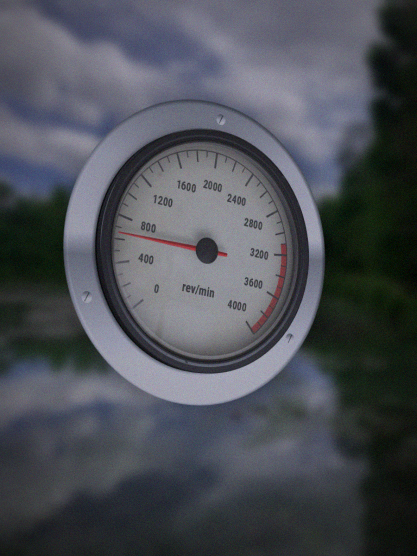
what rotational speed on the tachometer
650 rpm
